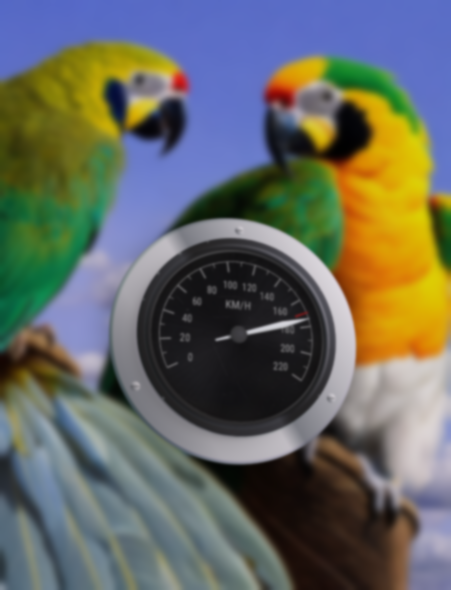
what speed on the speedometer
175 km/h
